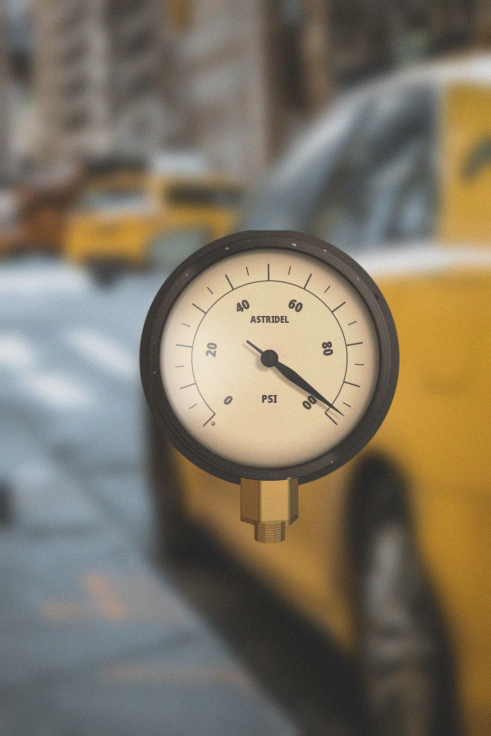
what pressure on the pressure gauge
97.5 psi
